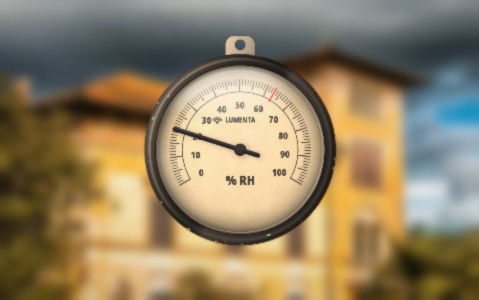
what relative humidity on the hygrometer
20 %
